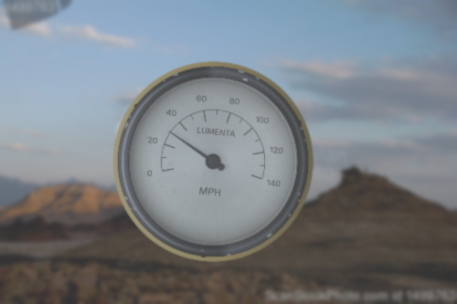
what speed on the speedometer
30 mph
